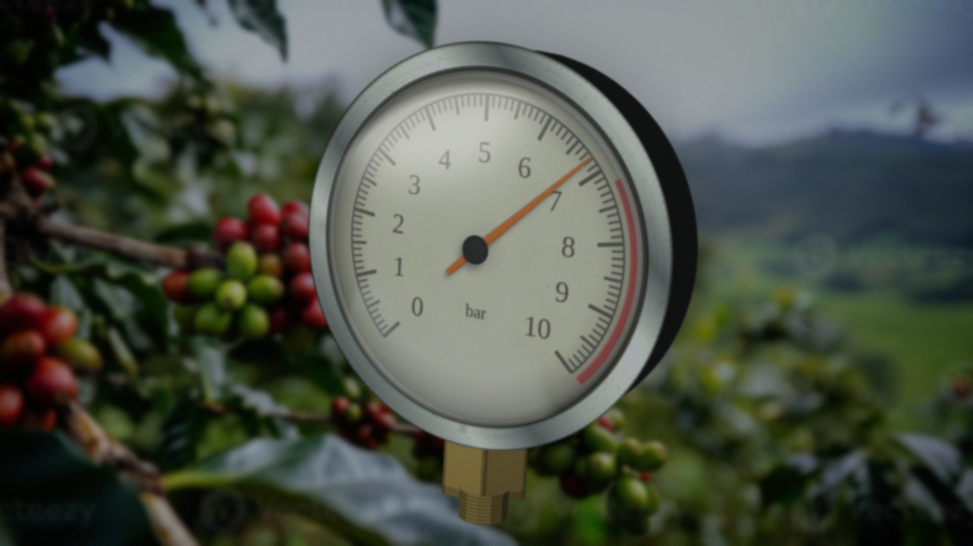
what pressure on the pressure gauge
6.8 bar
